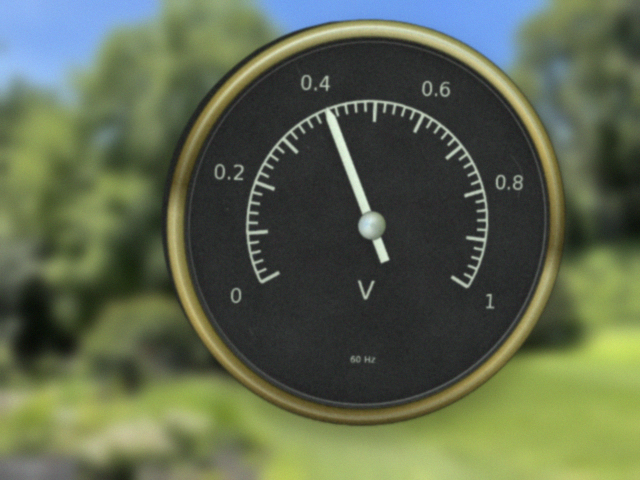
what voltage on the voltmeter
0.4 V
